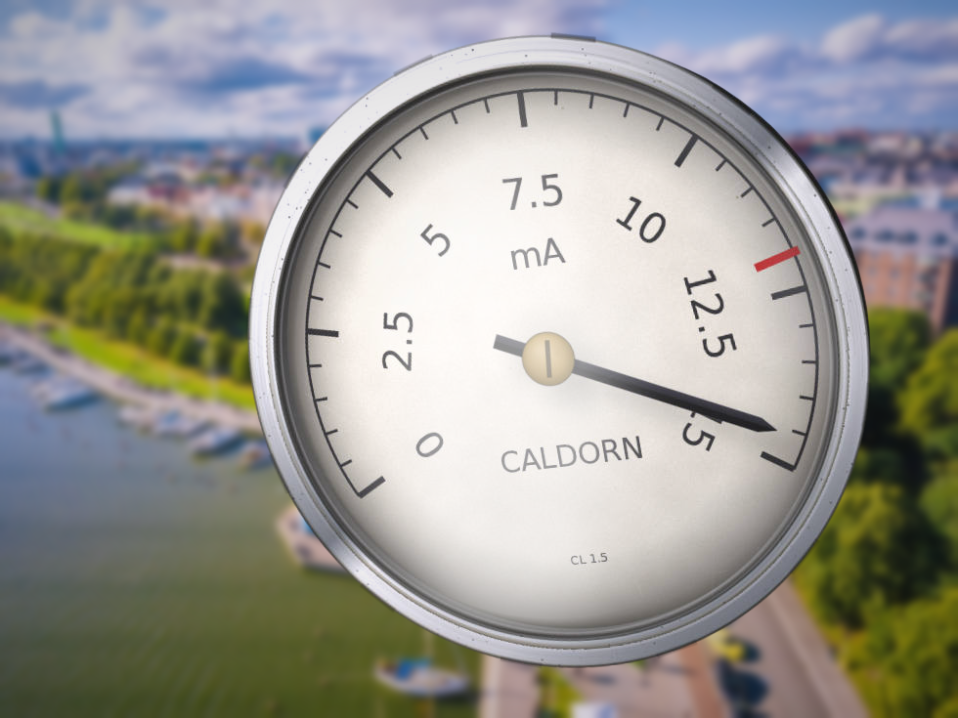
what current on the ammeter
14.5 mA
